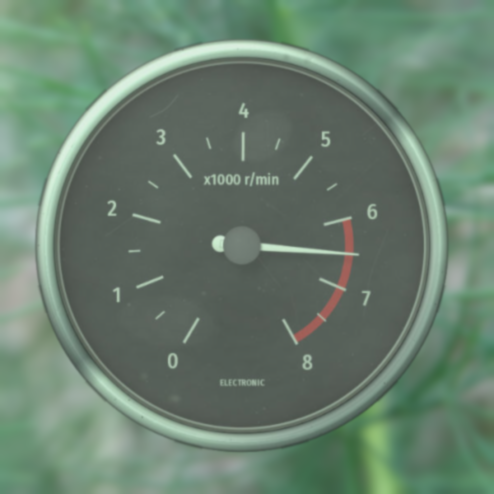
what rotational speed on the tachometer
6500 rpm
